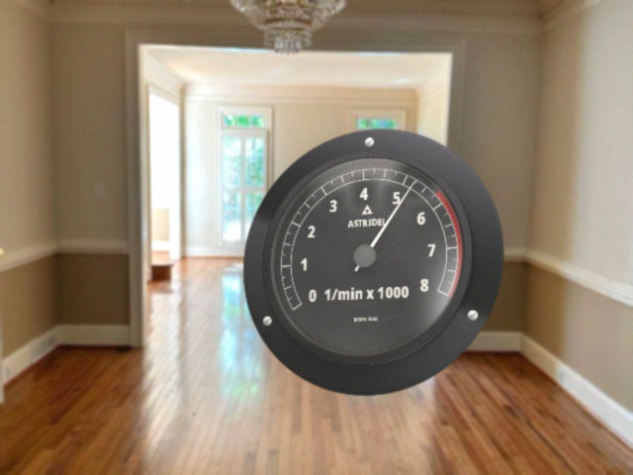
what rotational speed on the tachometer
5250 rpm
